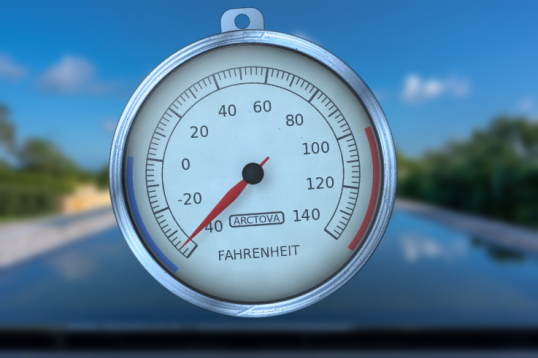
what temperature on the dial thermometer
-36 °F
